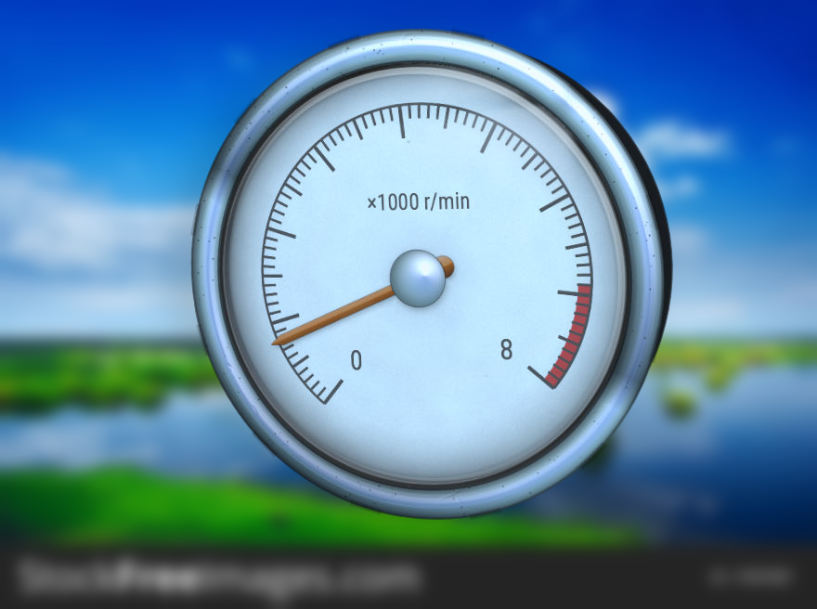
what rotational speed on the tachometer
800 rpm
